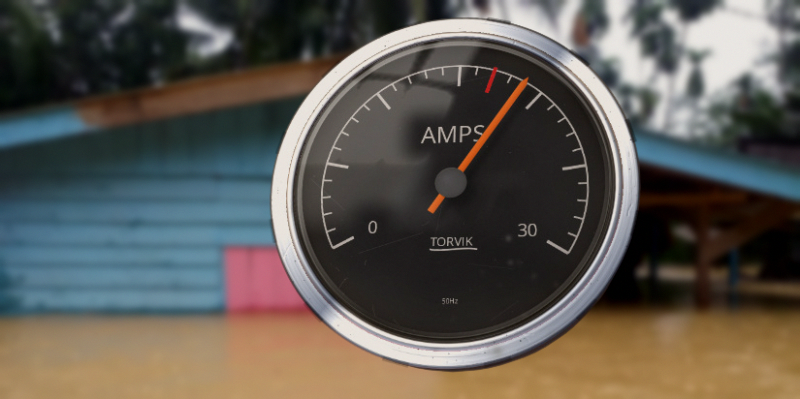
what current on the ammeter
19 A
